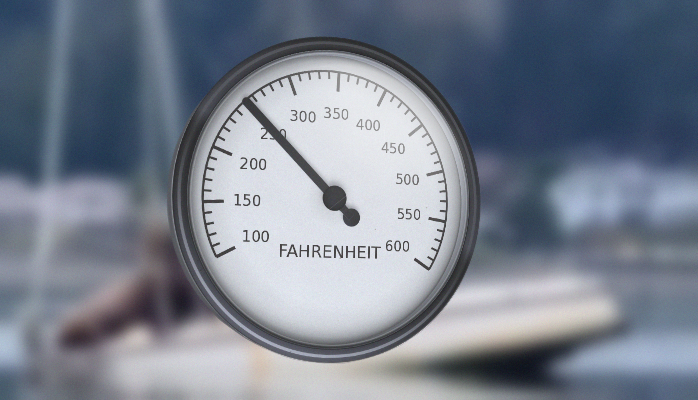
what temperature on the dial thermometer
250 °F
